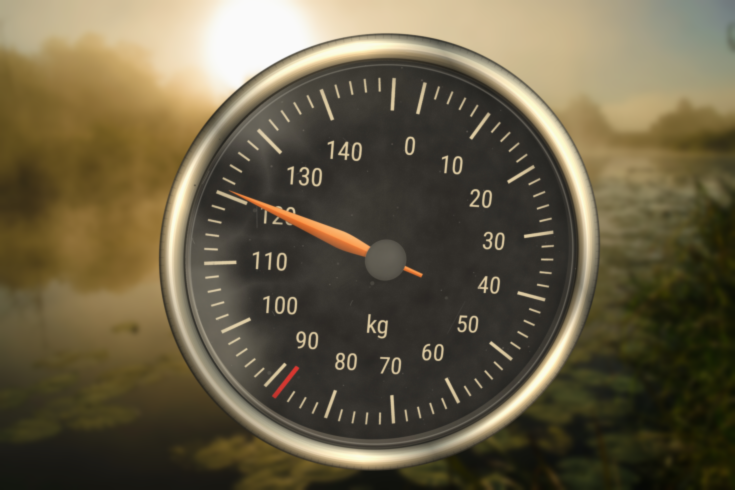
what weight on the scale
121 kg
